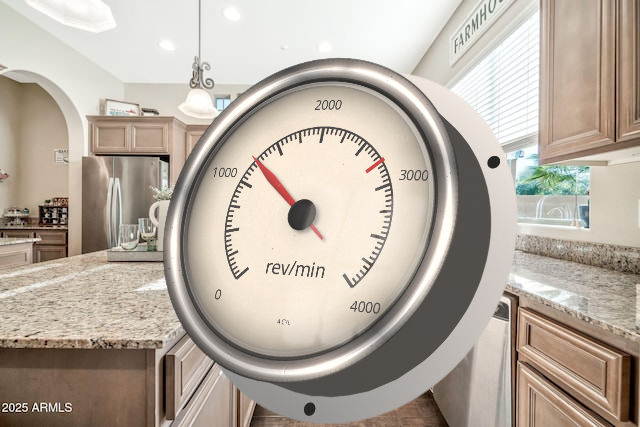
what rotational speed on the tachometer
1250 rpm
